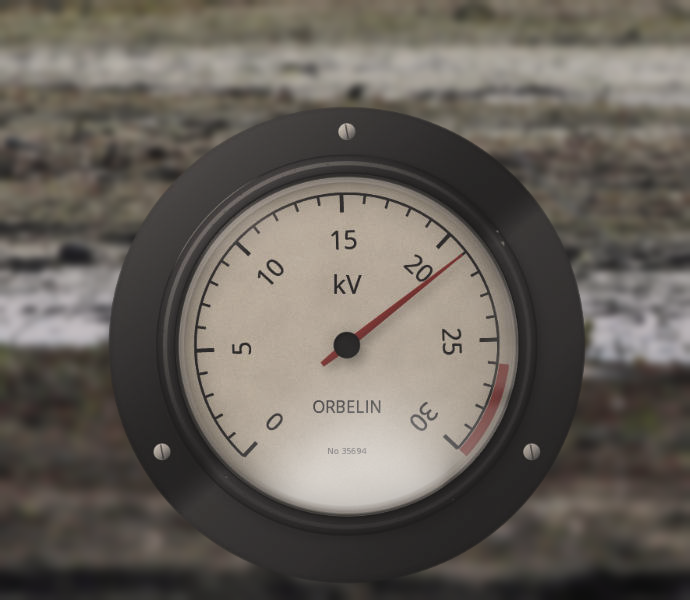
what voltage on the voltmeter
21 kV
